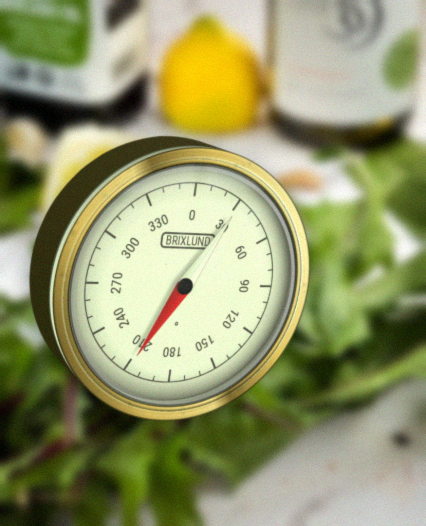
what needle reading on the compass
210 °
